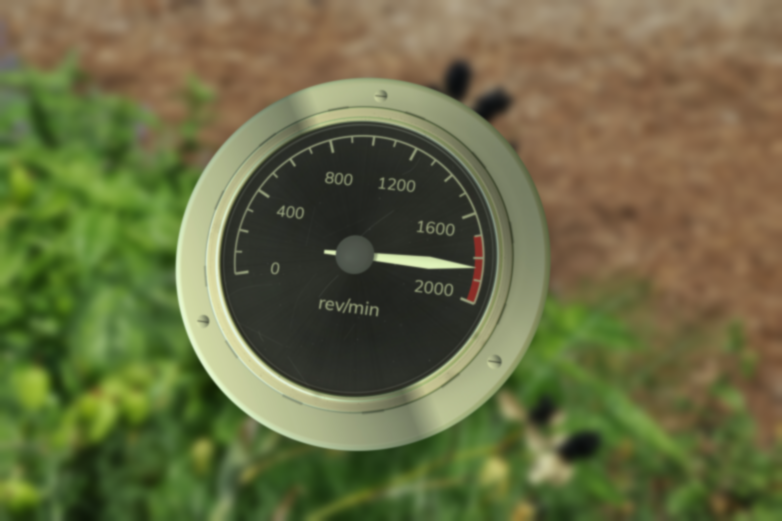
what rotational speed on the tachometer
1850 rpm
